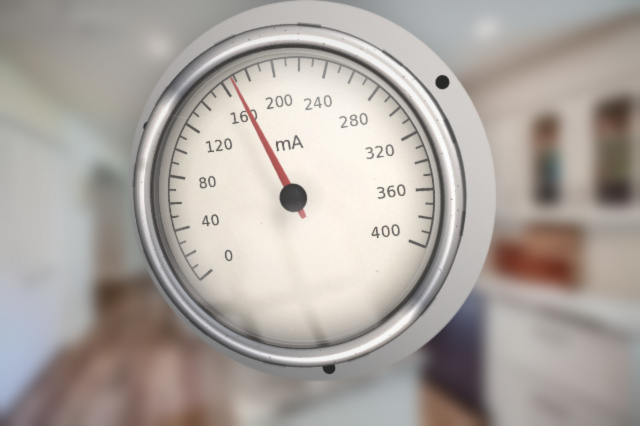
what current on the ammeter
170 mA
